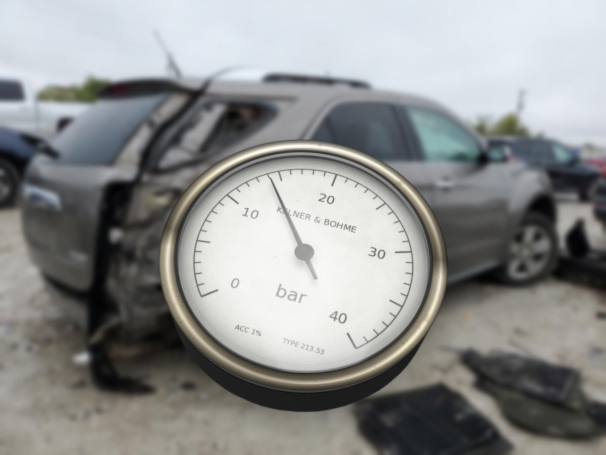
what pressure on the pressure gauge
14 bar
